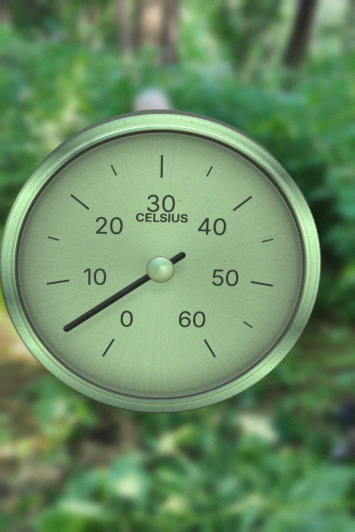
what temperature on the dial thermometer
5 °C
